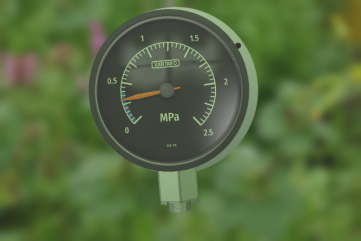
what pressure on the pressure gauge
0.3 MPa
